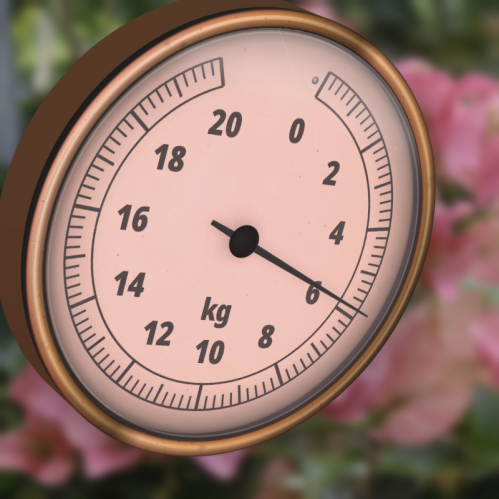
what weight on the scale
5.8 kg
